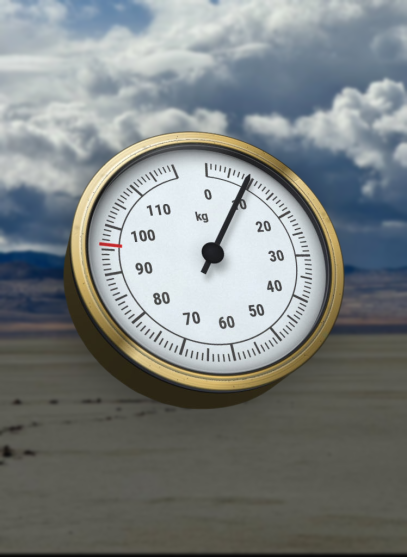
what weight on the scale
9 kg
